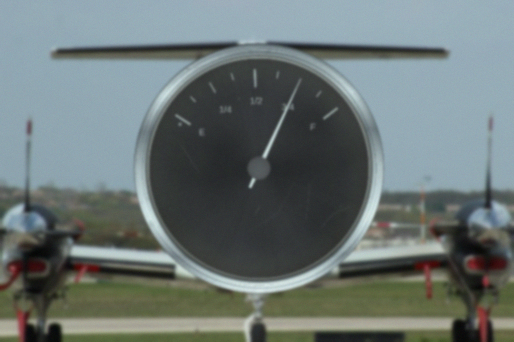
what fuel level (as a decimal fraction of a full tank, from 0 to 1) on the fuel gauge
0.75
